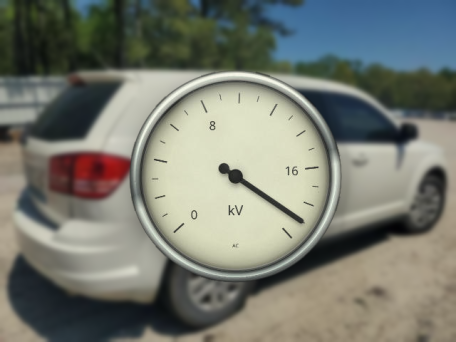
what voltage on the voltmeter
19 kV
